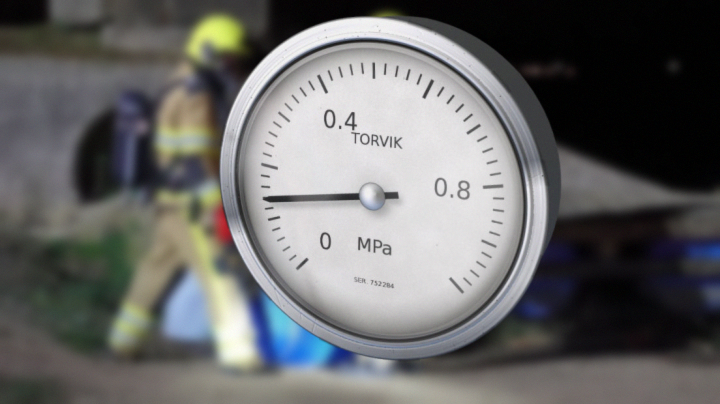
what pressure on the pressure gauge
0.14 MPa
